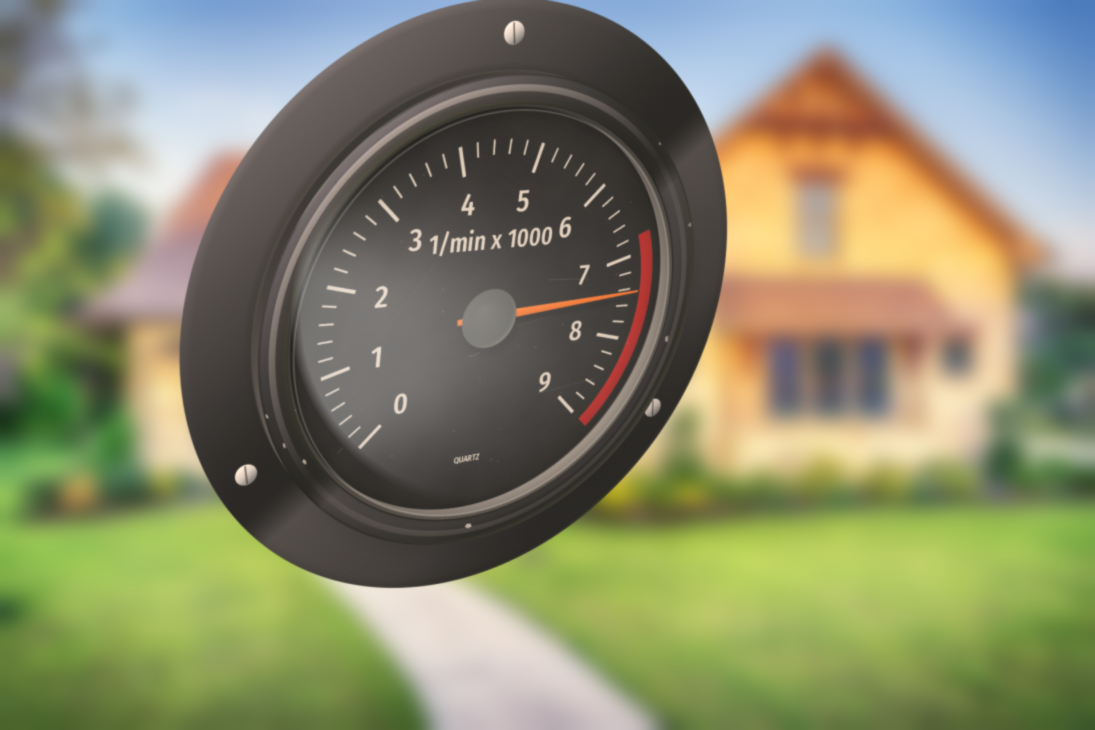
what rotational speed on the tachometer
7400 rpm
